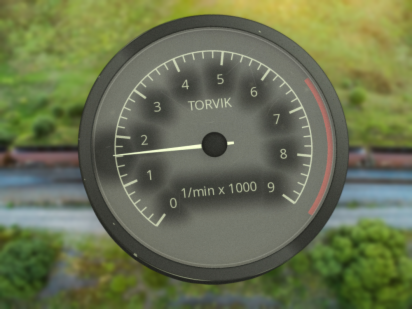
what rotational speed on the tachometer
1600 rpm
